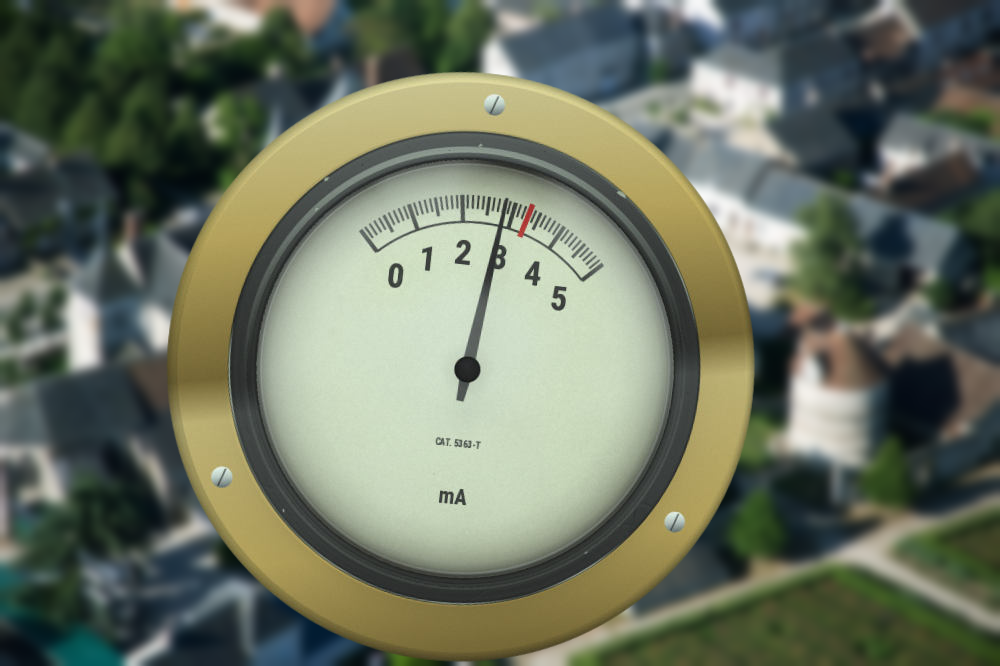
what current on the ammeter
2.8 mA
